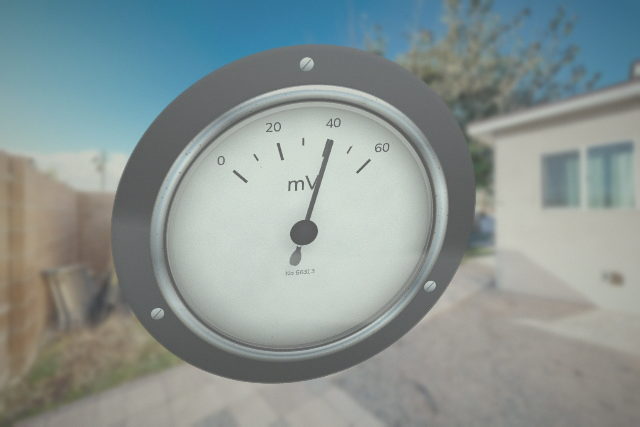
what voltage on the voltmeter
40 mV
